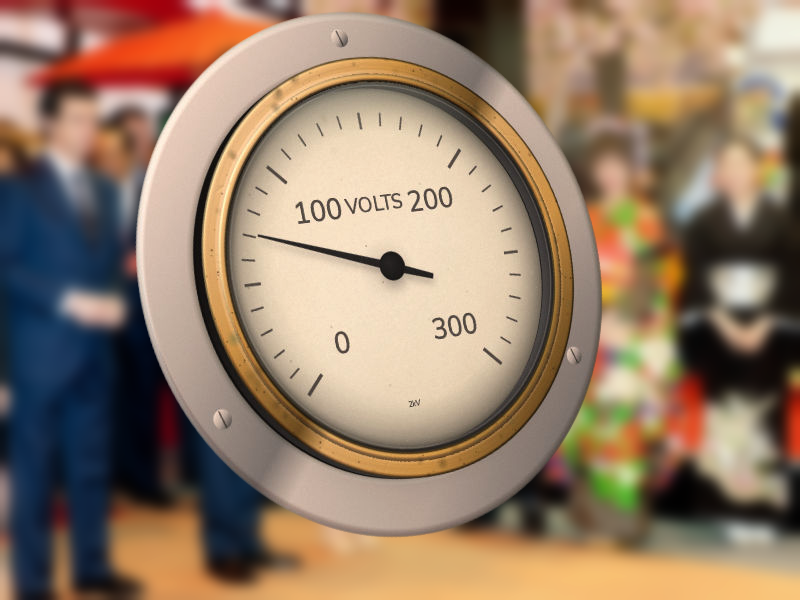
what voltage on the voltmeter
70 V
